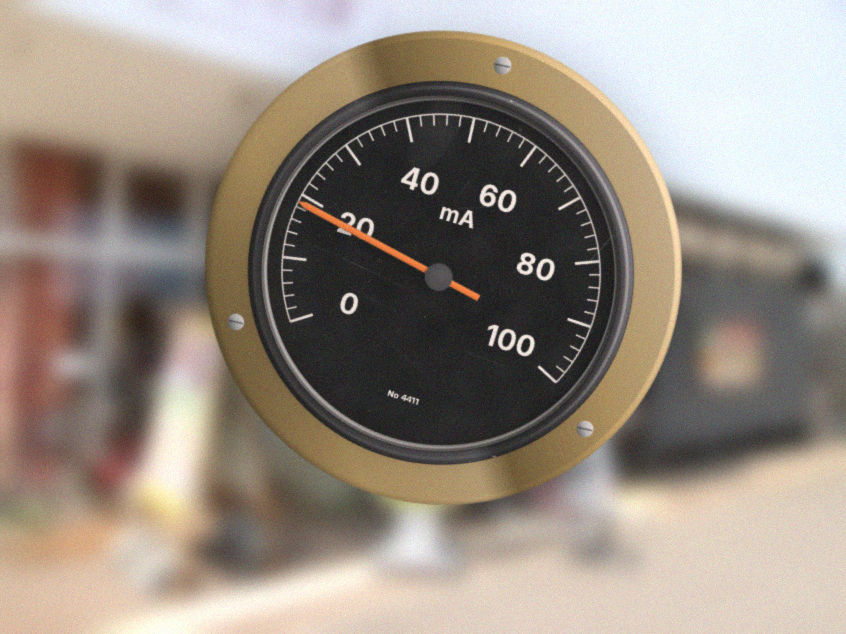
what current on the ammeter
19 mA
